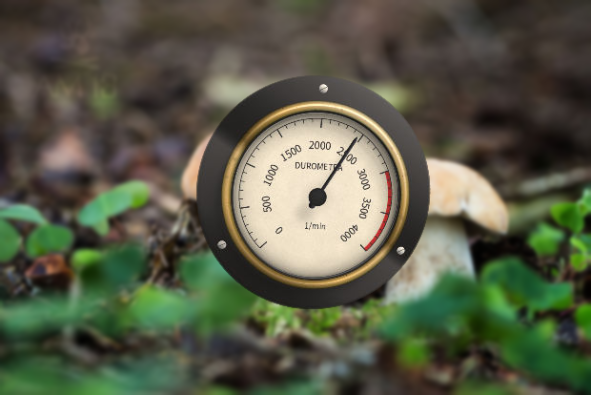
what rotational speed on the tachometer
2450 rpm
